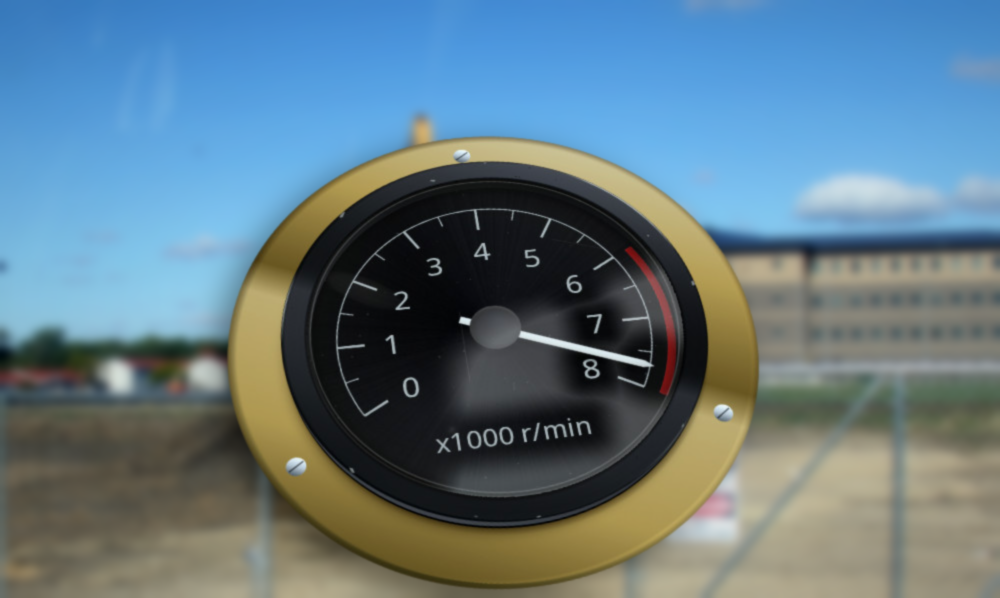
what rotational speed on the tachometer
7750 rpm
